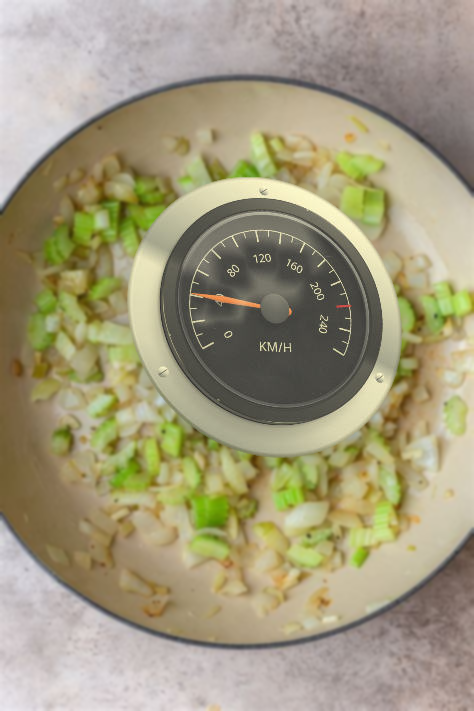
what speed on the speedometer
40 km/h
